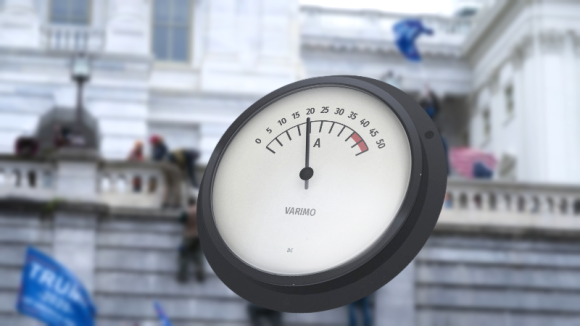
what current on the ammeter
20 A
